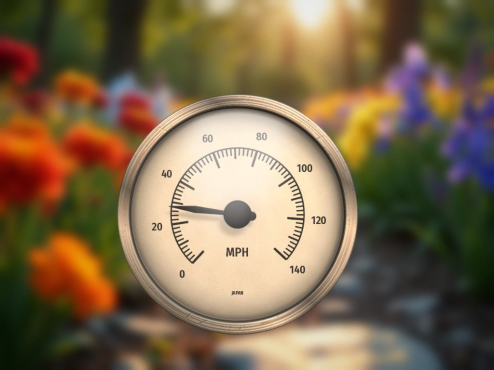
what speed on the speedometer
28 mph
